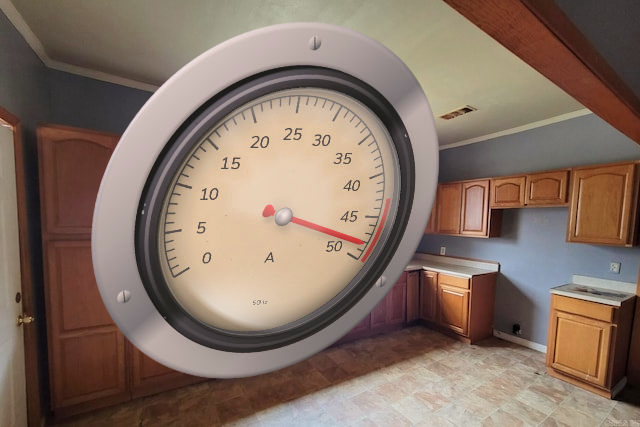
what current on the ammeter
48 A
